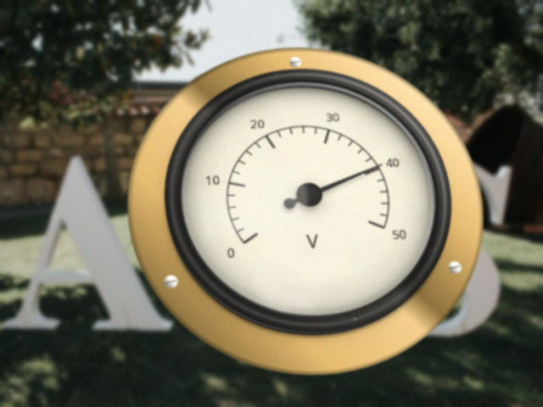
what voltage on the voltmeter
40 V
